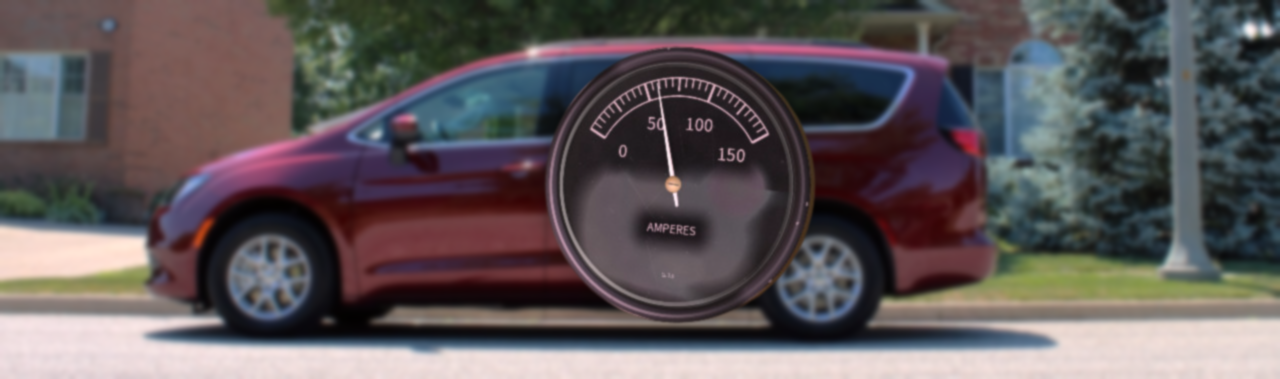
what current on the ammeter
60 A
